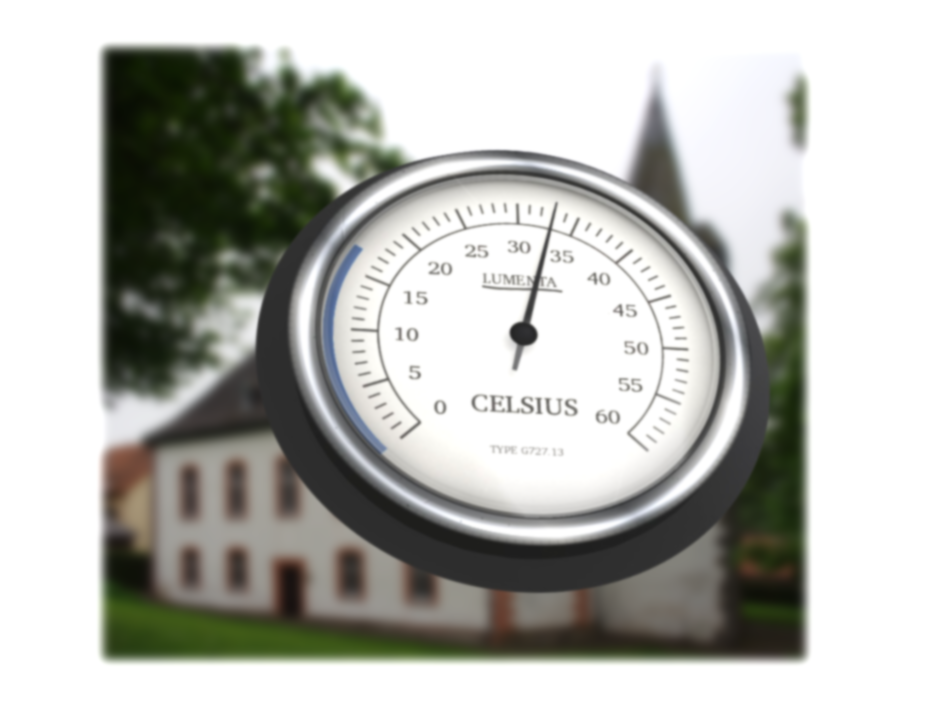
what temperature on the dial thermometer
33 °C
